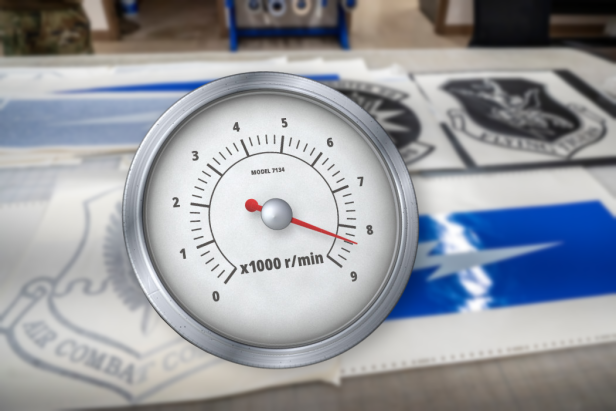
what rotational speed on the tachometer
8400 rpm
